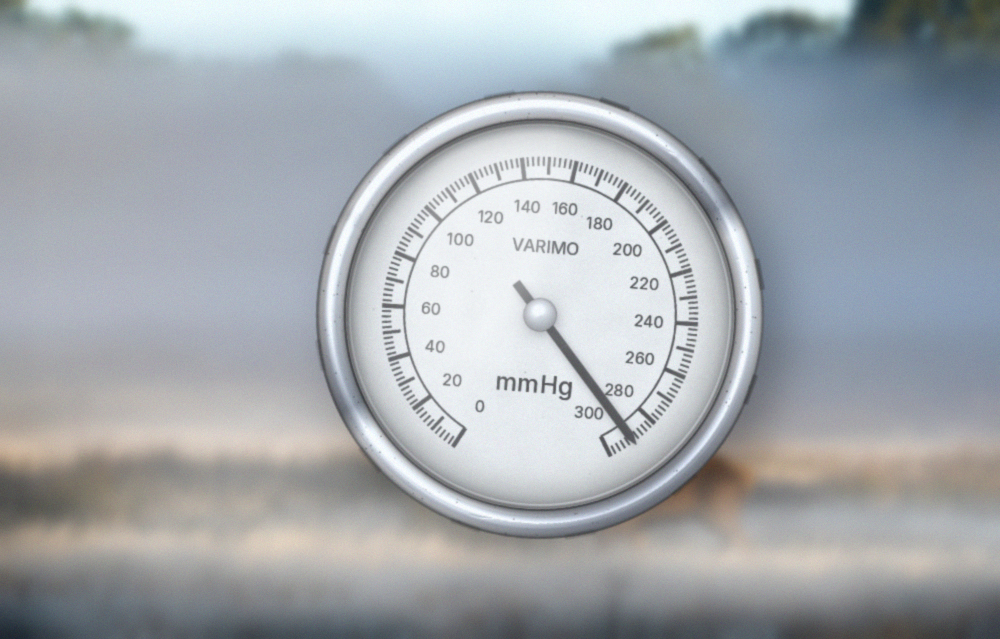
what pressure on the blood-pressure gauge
290 mmHg
